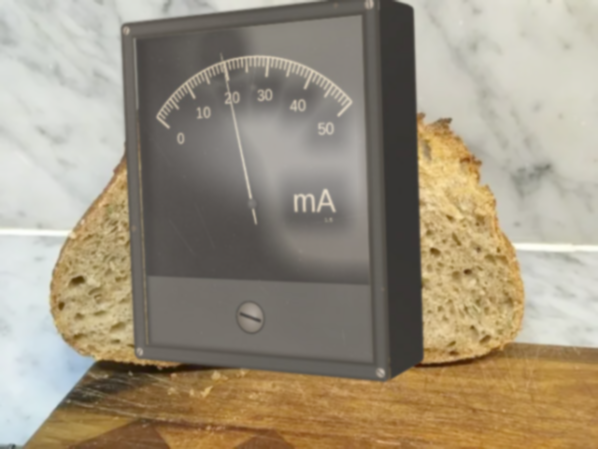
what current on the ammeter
20 mA
